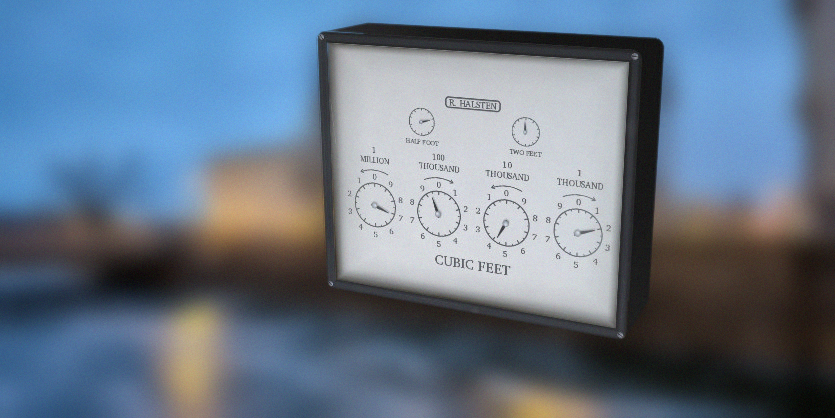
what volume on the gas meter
694200 ft³
